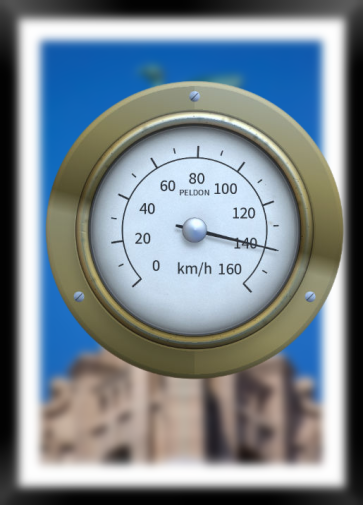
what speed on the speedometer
140 km/h
